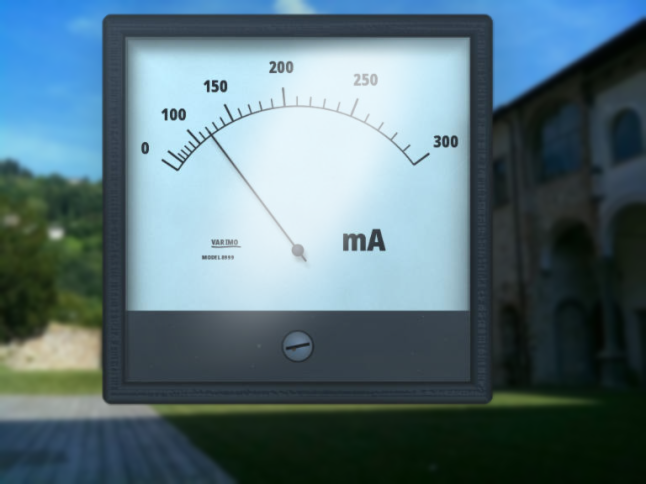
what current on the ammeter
120 mA
